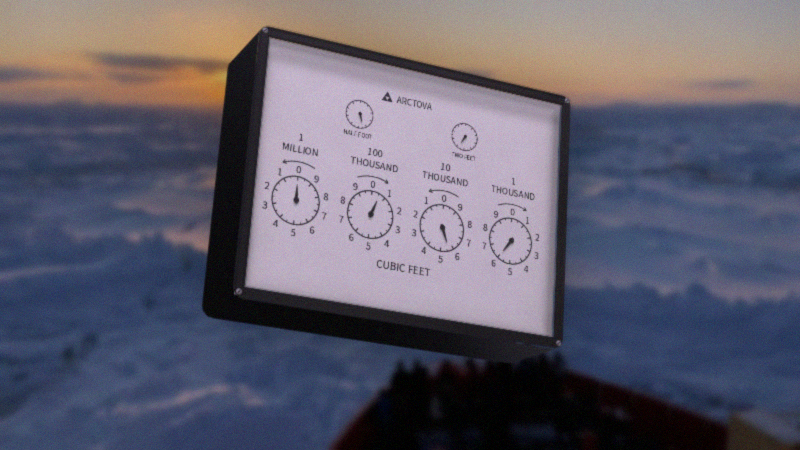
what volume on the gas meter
5600 ft³
